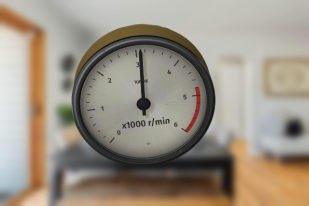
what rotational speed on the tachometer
3100 rpm
